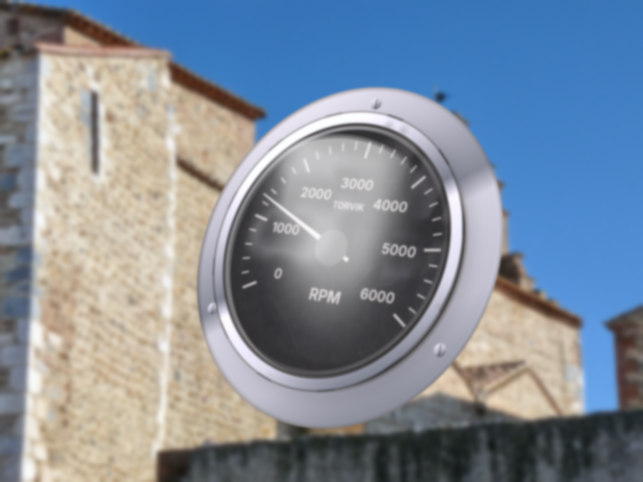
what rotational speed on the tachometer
1300 rpm
